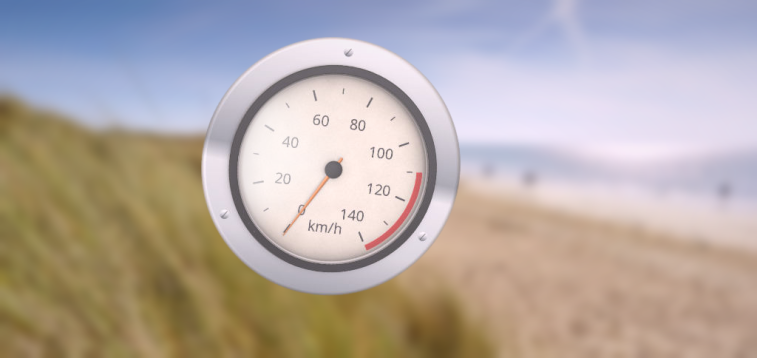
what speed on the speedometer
0 km/h
